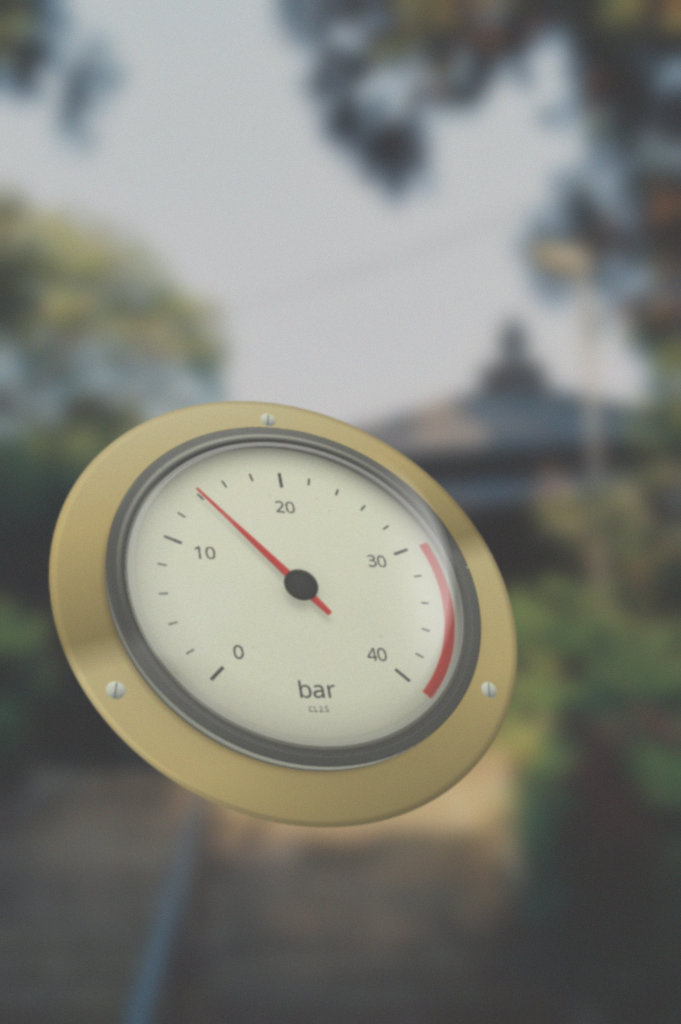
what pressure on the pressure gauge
14 bar
